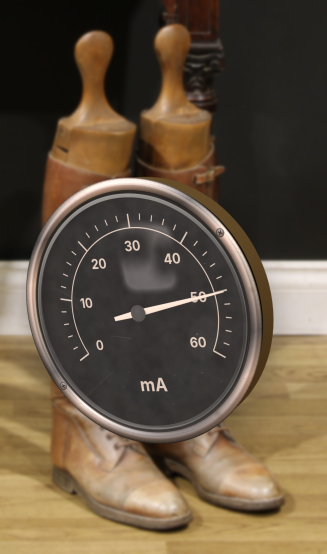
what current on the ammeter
50 mA
